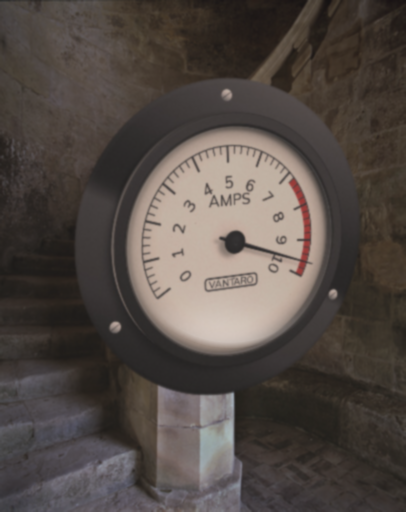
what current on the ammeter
9.6 A
